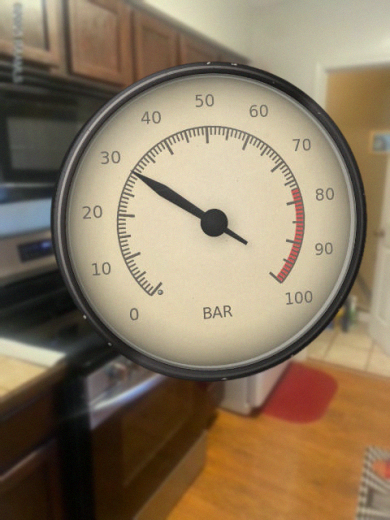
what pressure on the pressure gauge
30 bar
